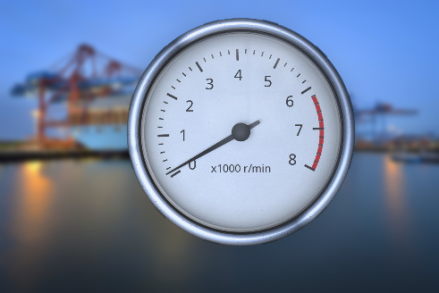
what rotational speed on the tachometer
100 rpm
